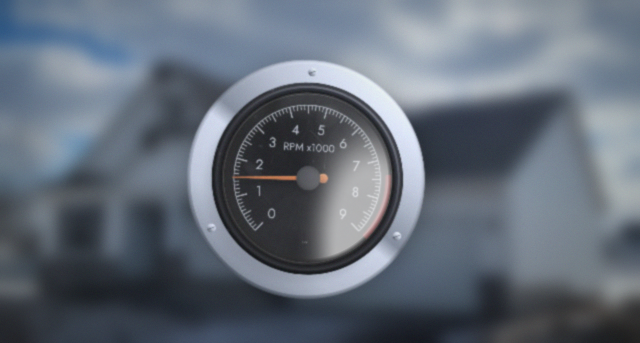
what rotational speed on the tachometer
1500 rpm
